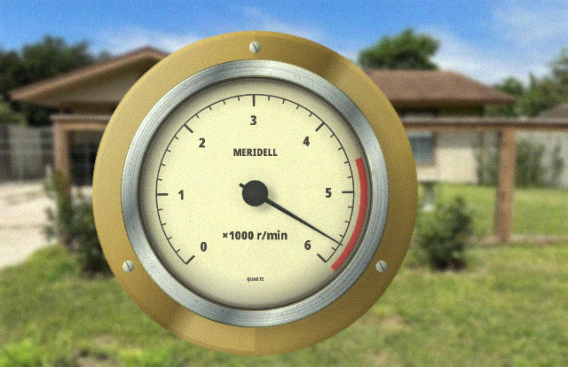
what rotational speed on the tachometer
5700 rpm
